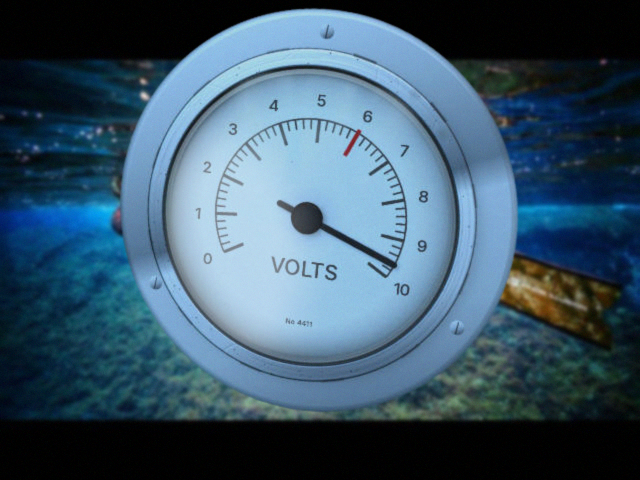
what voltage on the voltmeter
9.6 V
